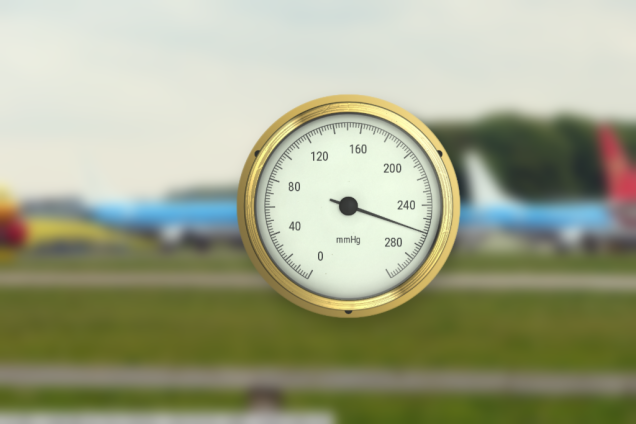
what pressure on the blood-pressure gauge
260 mmHg
